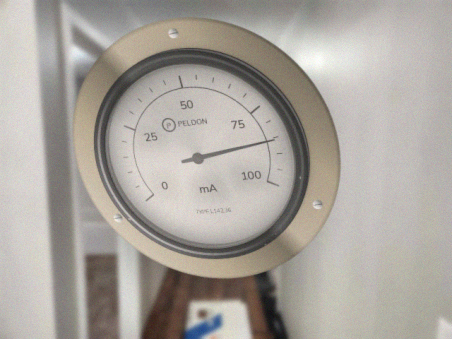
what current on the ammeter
85 mA
